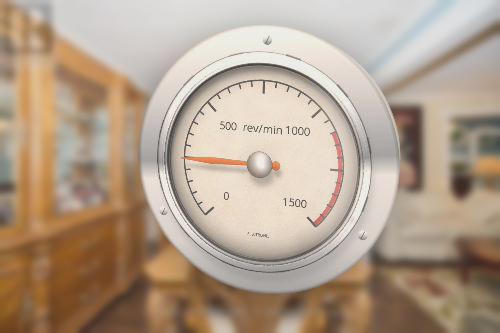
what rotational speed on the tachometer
250 rpm
